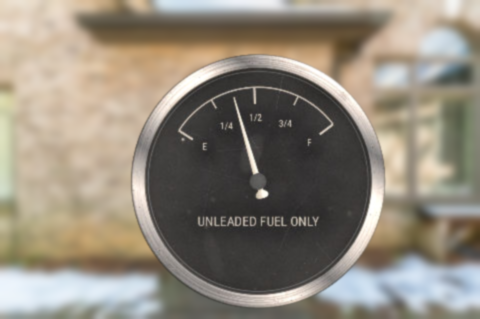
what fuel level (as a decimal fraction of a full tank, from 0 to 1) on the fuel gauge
0.375
